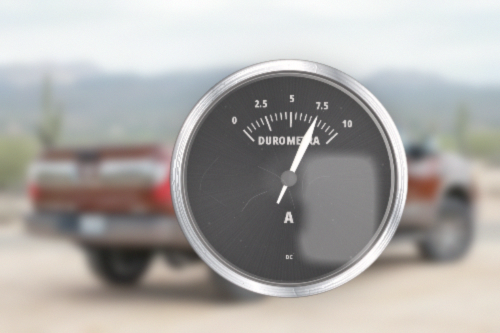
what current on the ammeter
7.5 A
